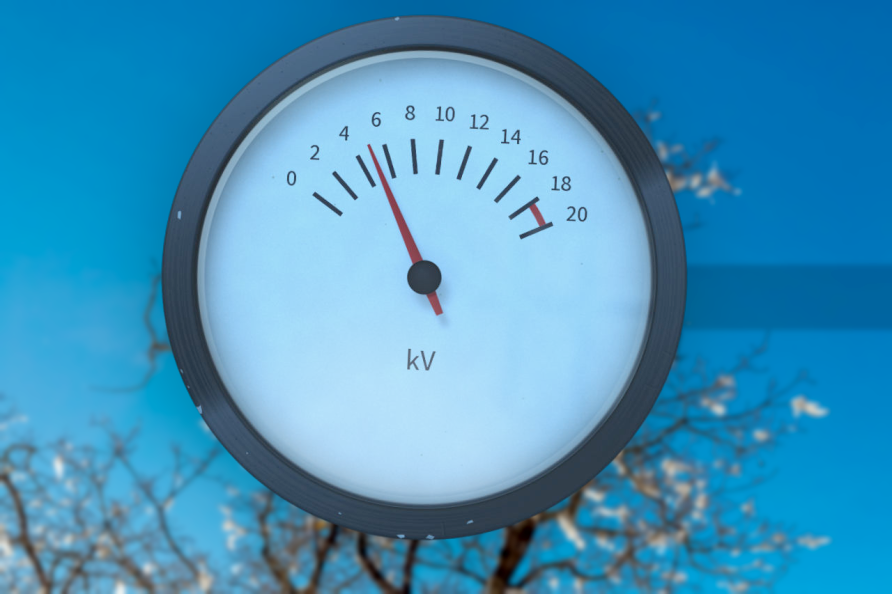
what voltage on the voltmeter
5 kV
